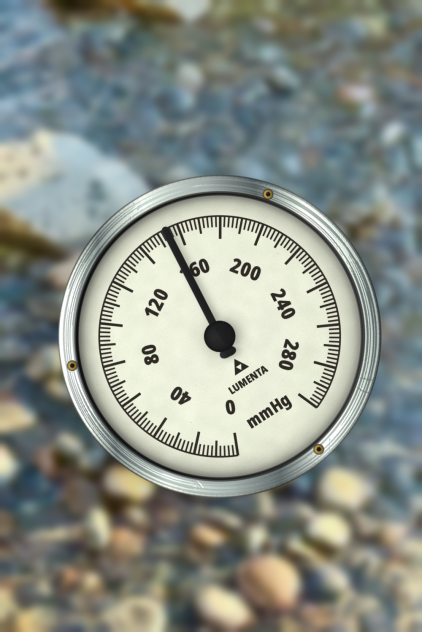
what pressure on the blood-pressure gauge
154 mmHg
